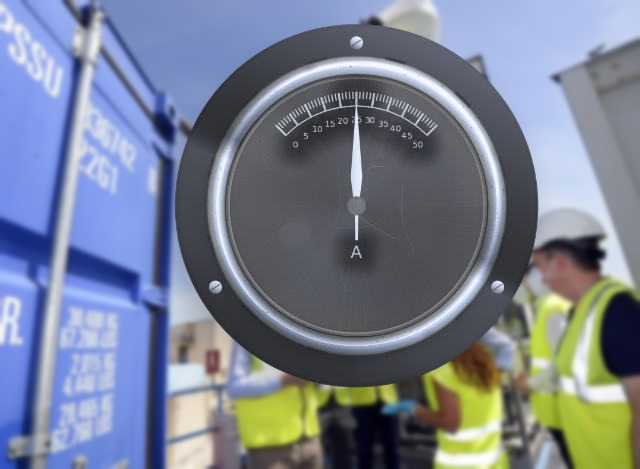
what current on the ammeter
25 A
